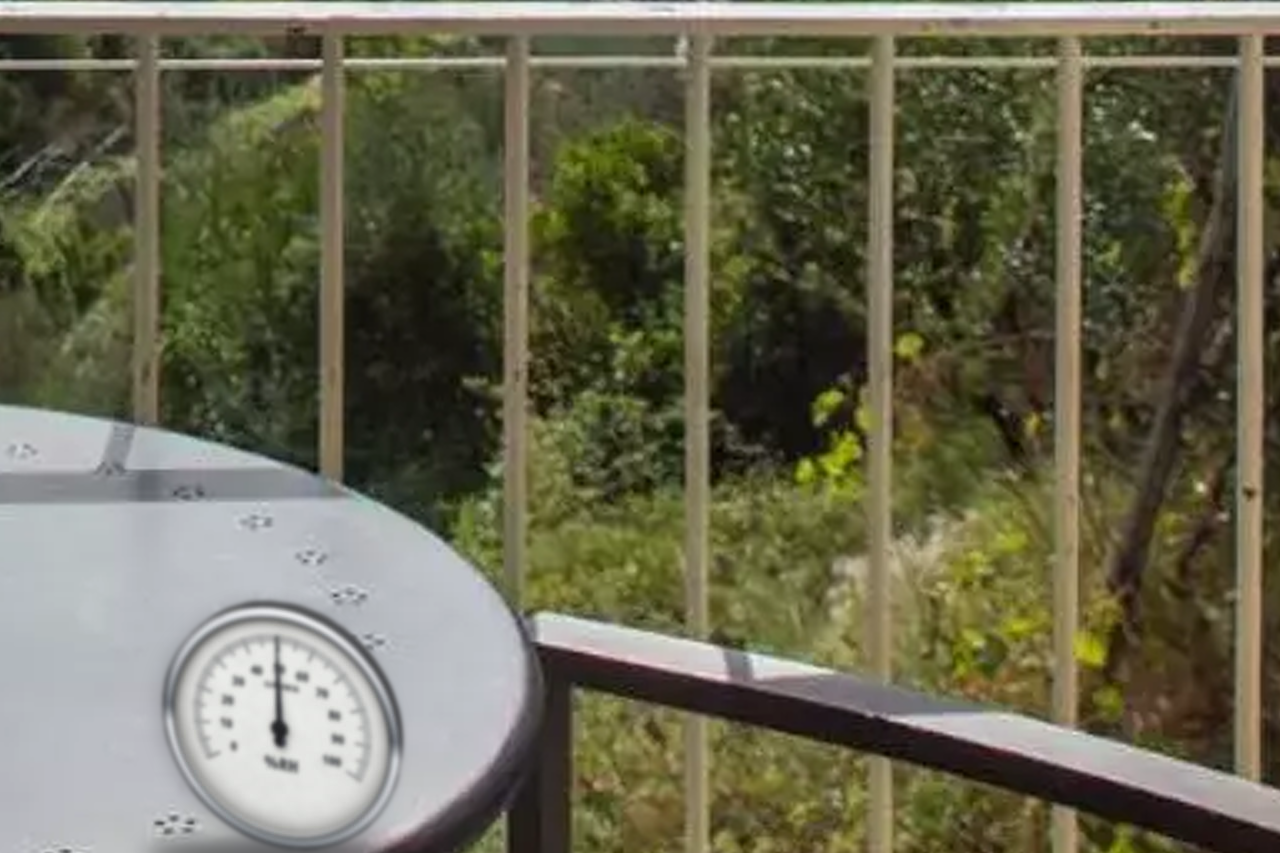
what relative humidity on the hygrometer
50 %
